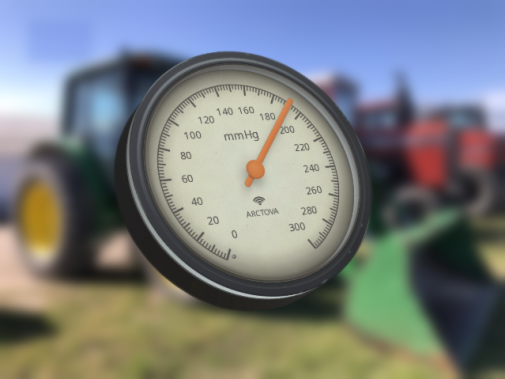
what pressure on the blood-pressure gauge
190 mmHg
